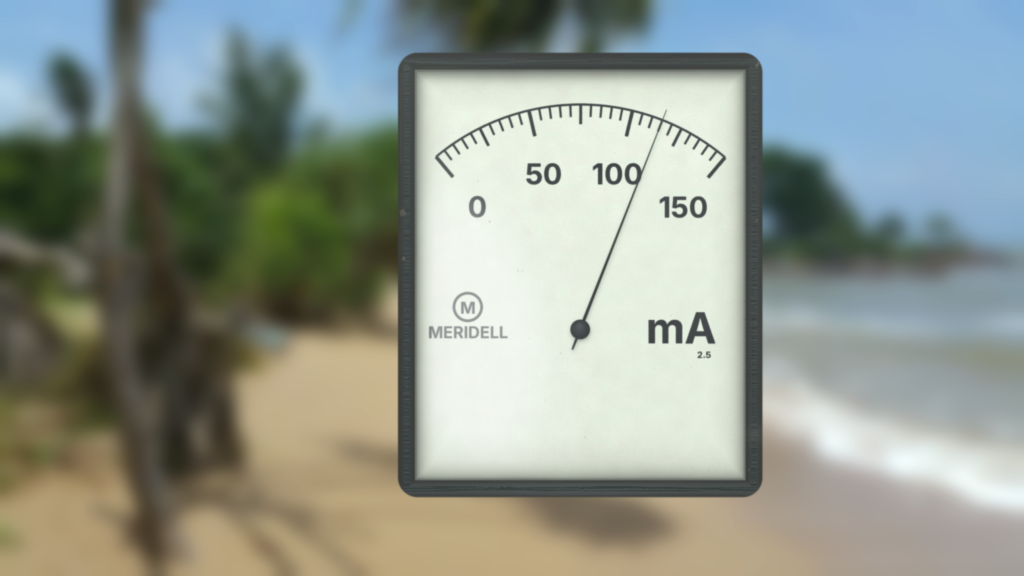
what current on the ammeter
115 mA
